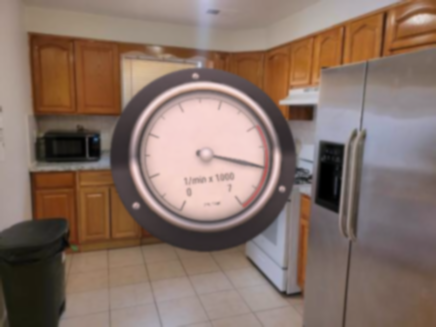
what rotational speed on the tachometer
6000 rpm
